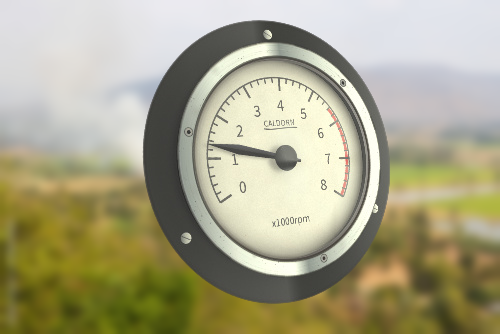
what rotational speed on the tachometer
1300 rpm
